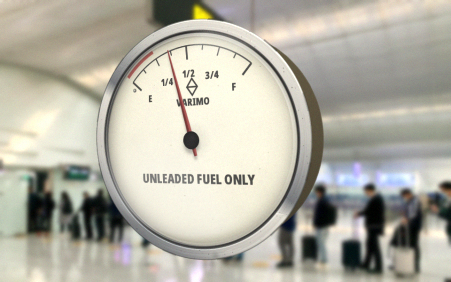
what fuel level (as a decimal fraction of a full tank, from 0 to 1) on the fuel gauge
0.375
